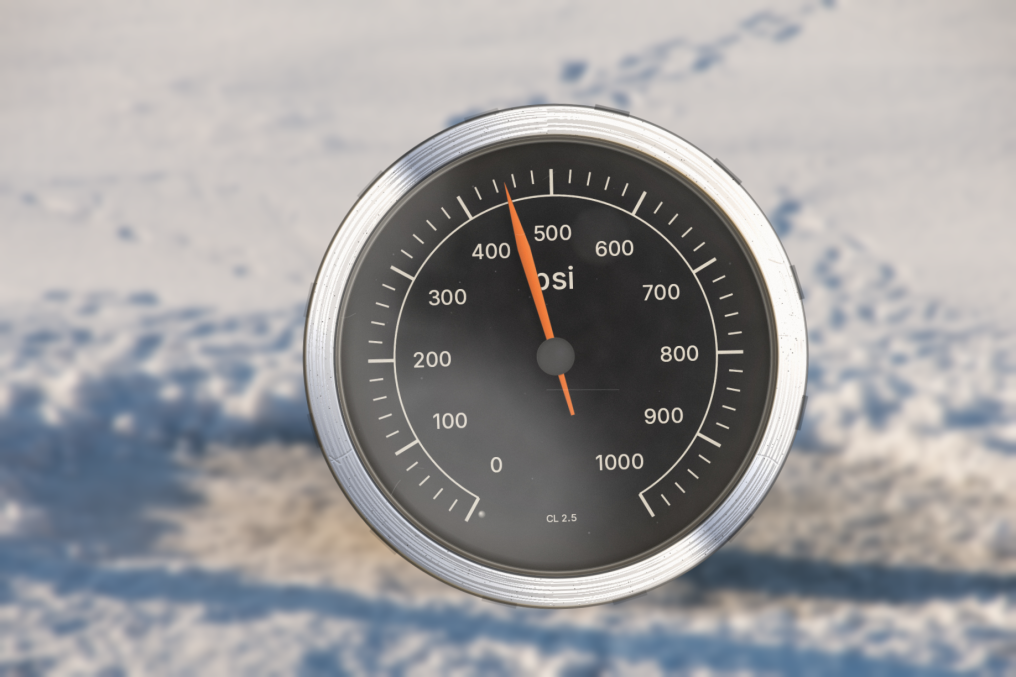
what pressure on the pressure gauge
450 psi
